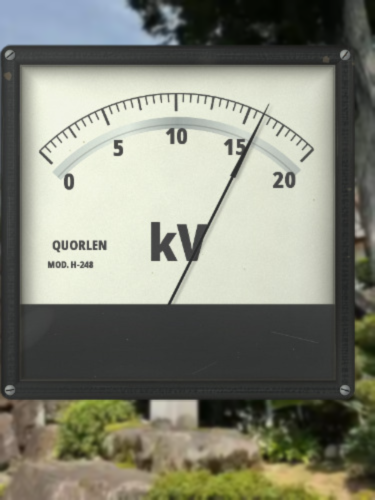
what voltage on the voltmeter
16 kV
